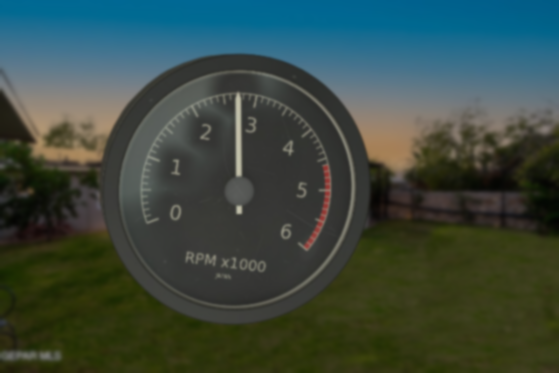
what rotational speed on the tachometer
2700 rpm
